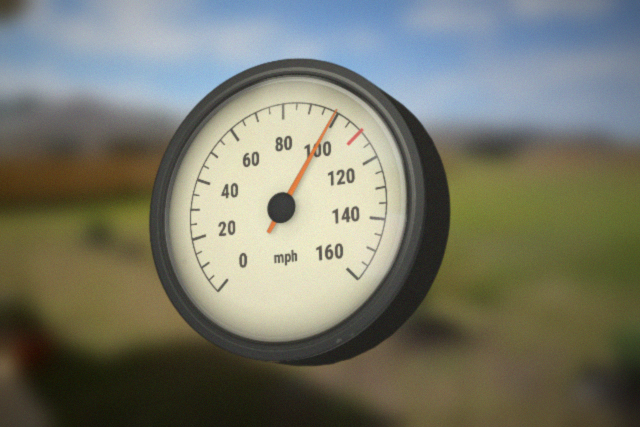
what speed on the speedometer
100 mph
